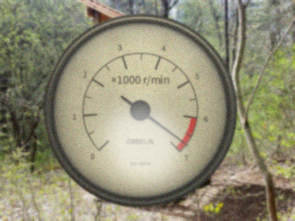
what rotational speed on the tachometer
6750 rpm
